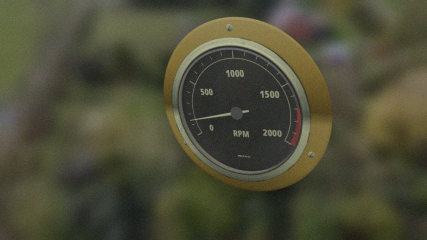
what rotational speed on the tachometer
150 rpm
